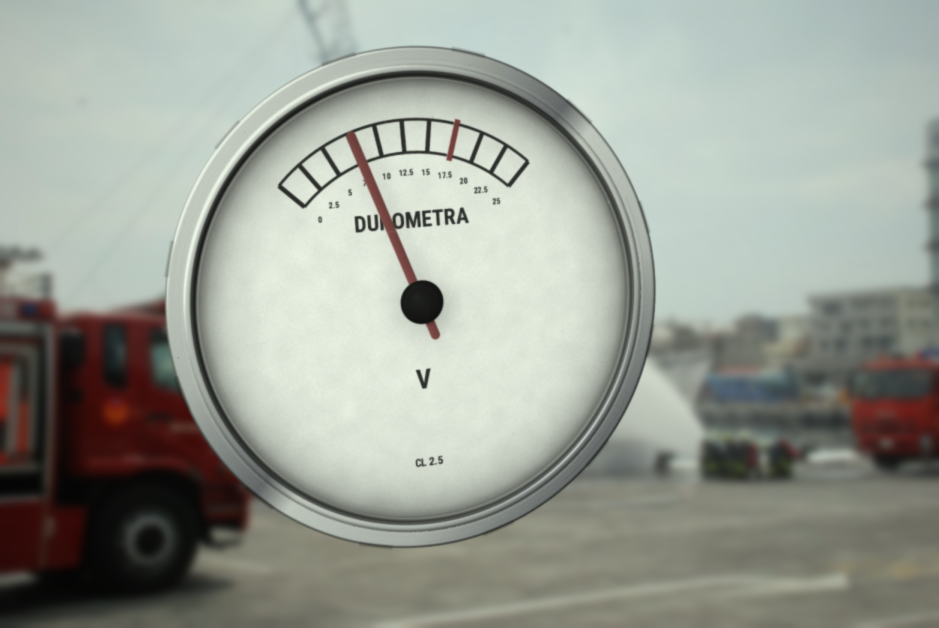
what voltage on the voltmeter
7.5 V
